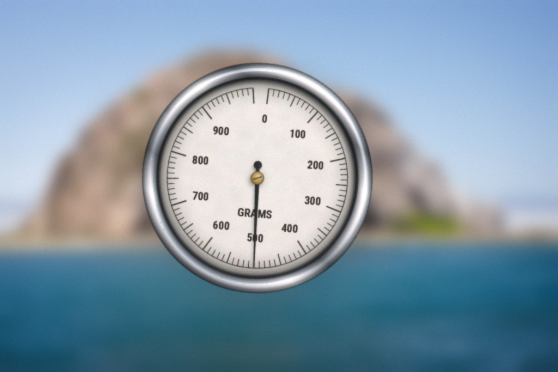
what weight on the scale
500 g
